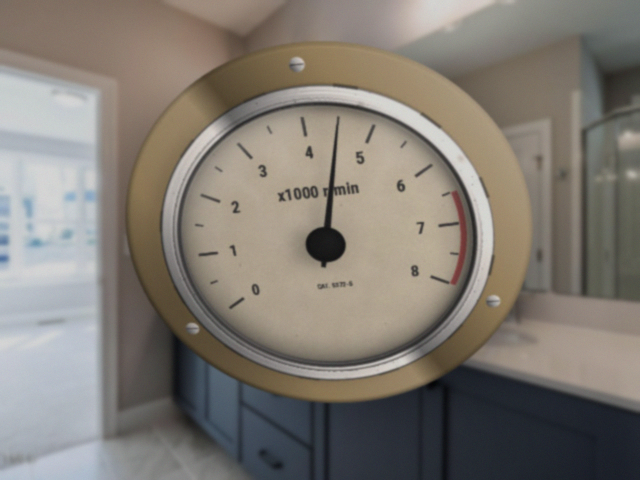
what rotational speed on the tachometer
4500 rpm
